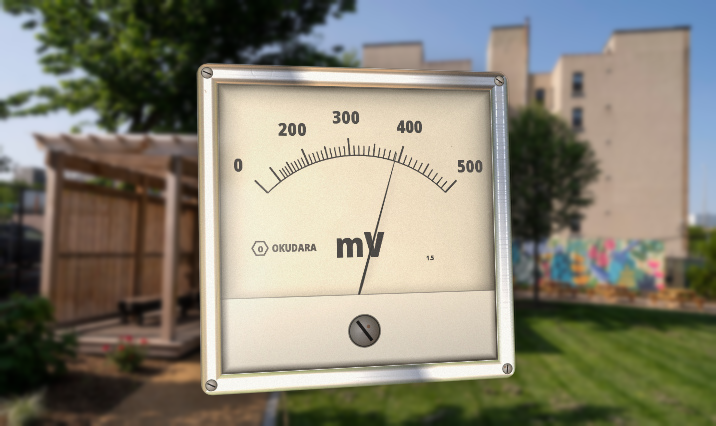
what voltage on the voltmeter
390 mV
